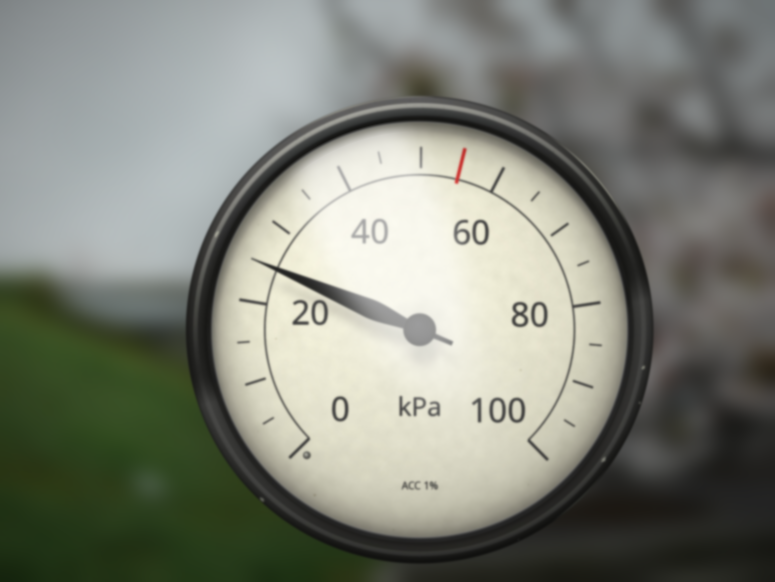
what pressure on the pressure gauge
25 kPa
